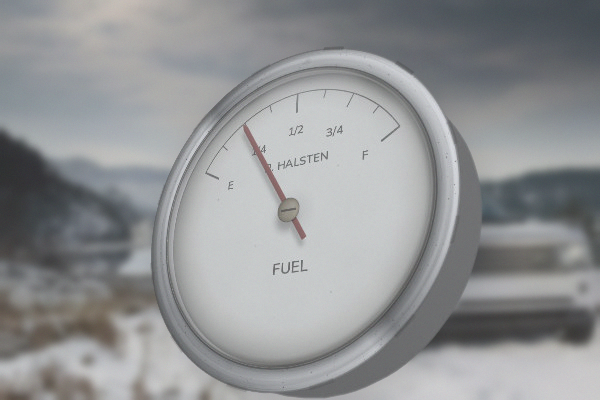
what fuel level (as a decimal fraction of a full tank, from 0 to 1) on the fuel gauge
0.25
